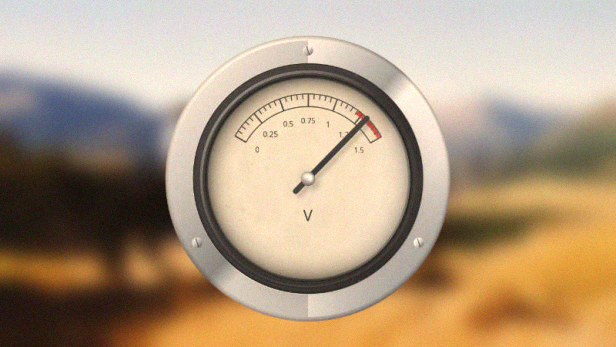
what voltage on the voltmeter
1.3 V
